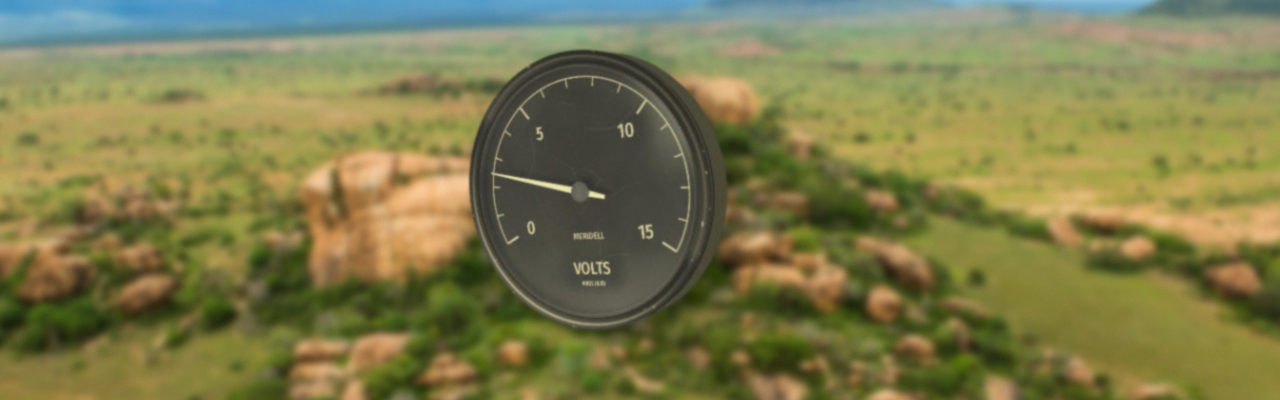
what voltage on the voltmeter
2.5 V
